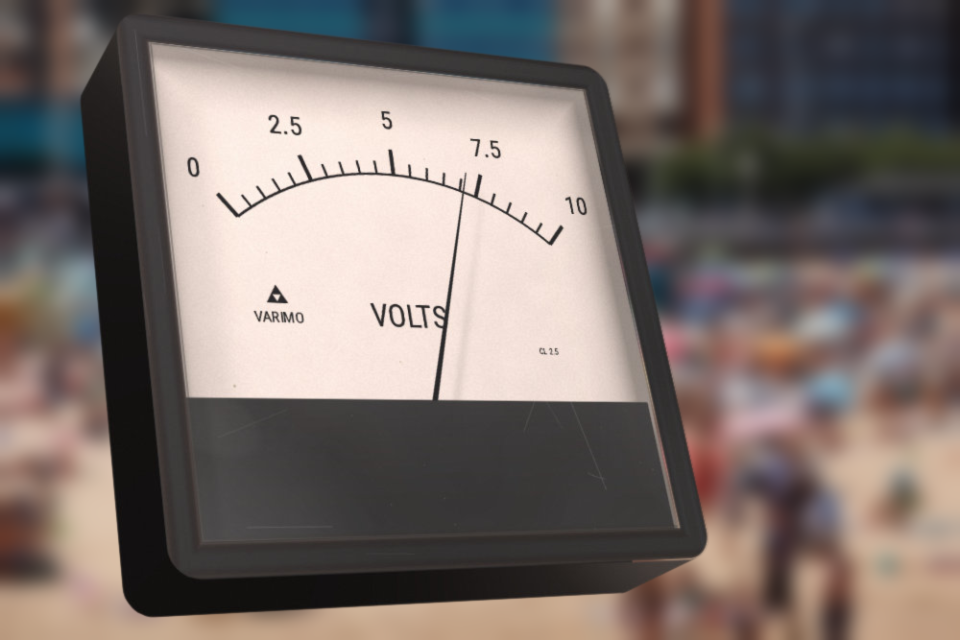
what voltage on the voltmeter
7 V
